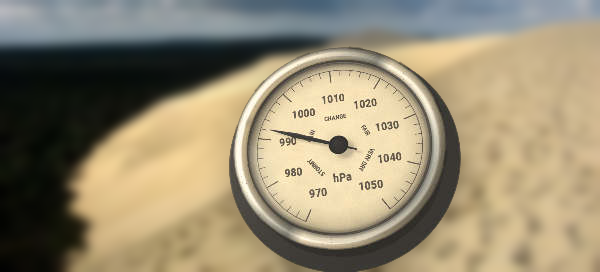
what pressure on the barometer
992 hPa
